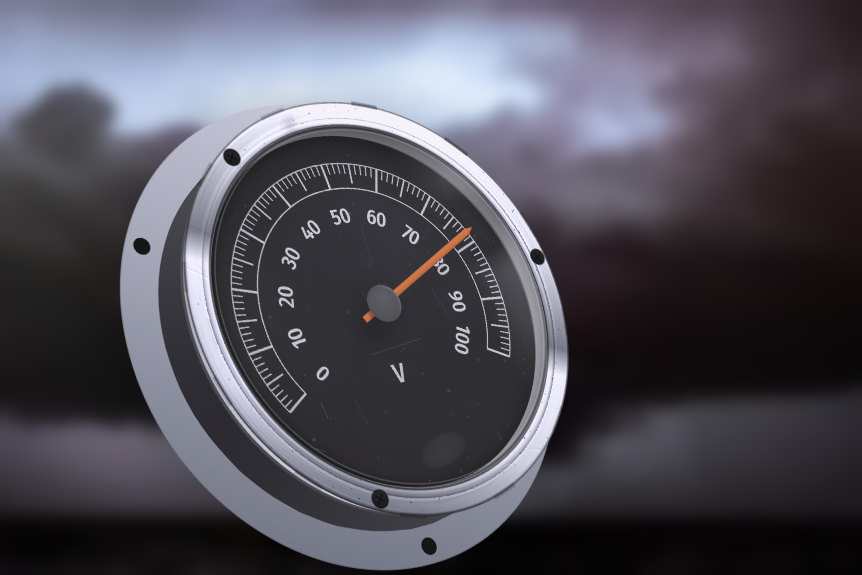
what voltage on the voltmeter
78 V
